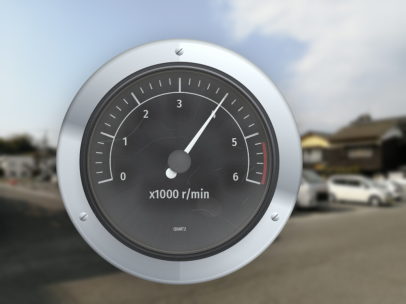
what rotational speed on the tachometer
4000 rpm
